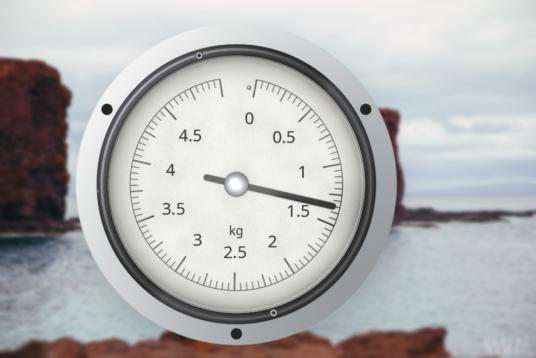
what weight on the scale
1.35 kg
